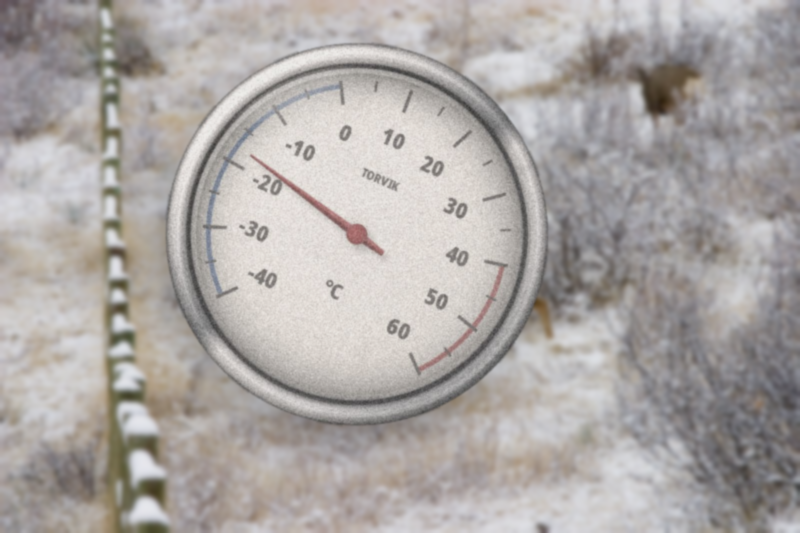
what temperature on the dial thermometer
-17.5 °C
